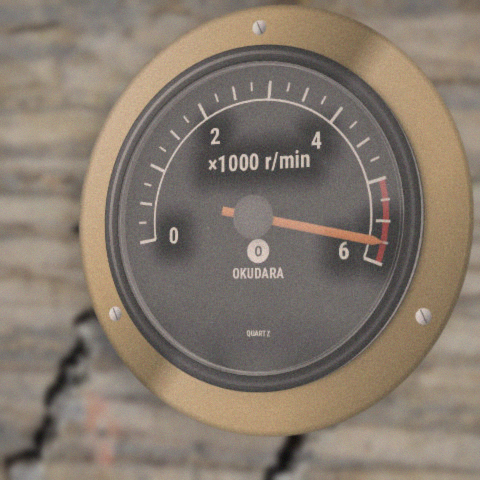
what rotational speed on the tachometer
5750 rpm
